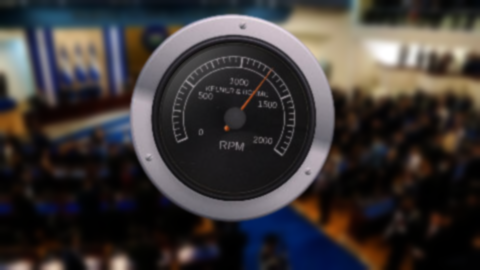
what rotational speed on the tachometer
1250 rpm
